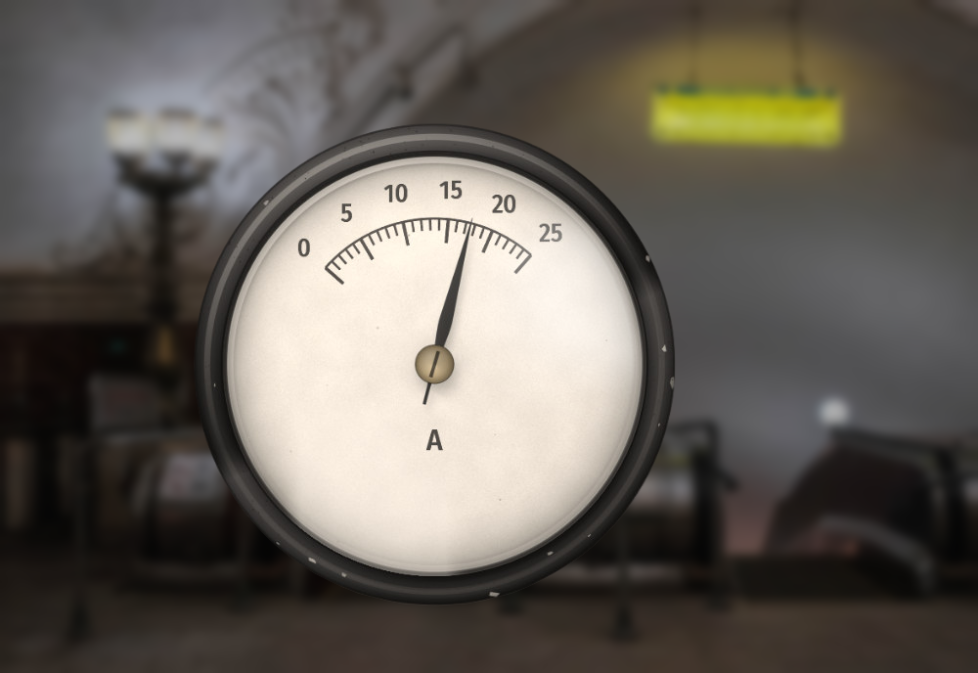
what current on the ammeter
17.5 A
